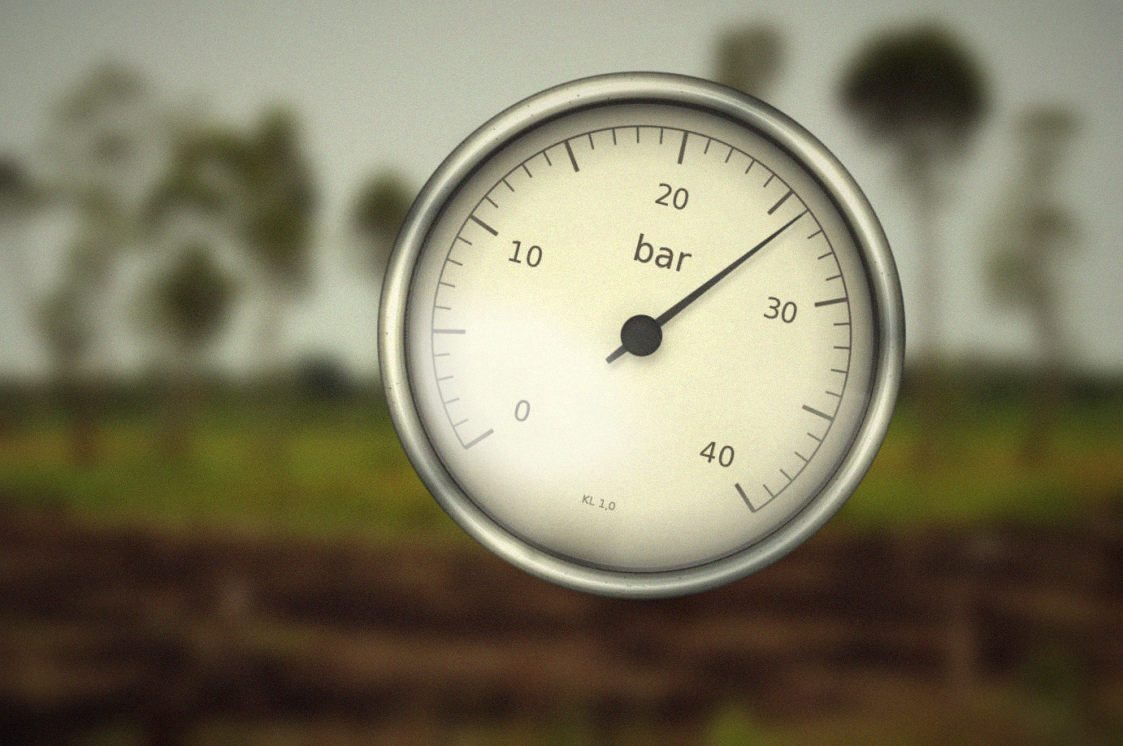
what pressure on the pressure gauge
26 bar
